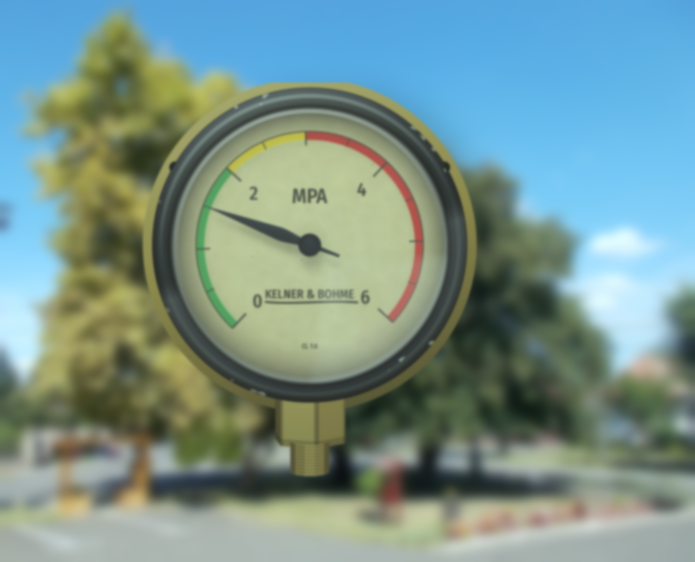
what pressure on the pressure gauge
1.5 MPa
